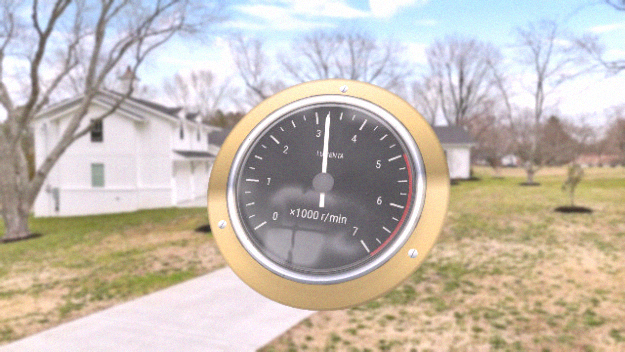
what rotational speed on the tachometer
3250 rpm
